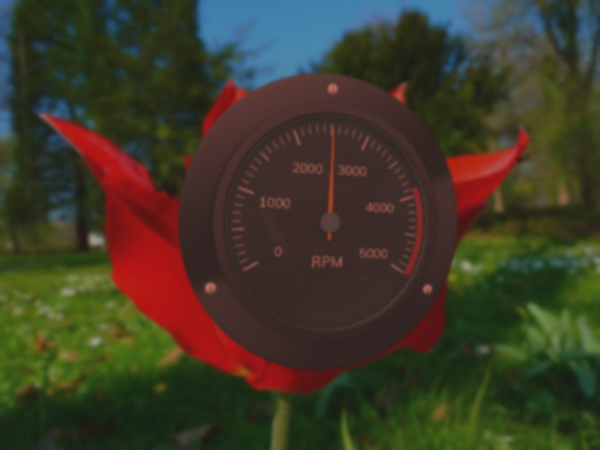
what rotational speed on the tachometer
2500 rpm
